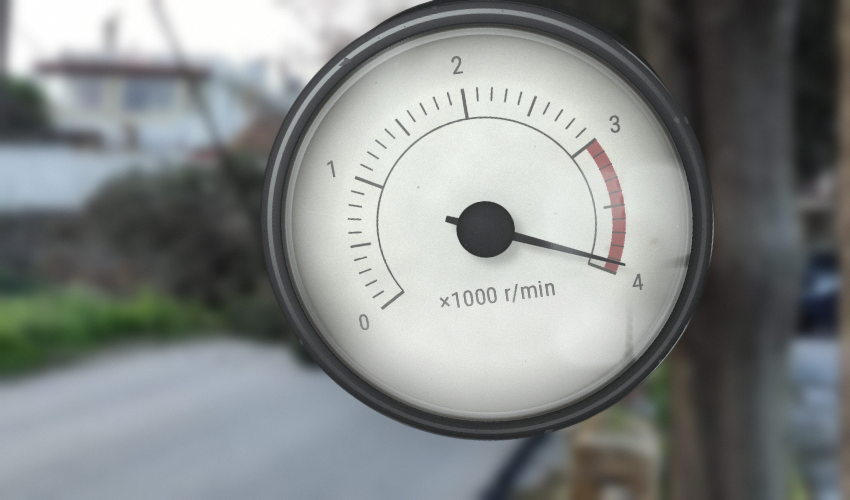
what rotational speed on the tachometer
3900 rpm
